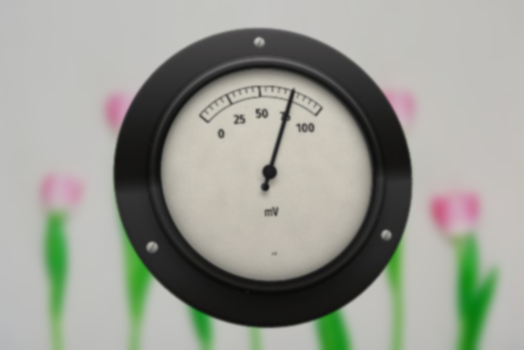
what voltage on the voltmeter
75 mV
